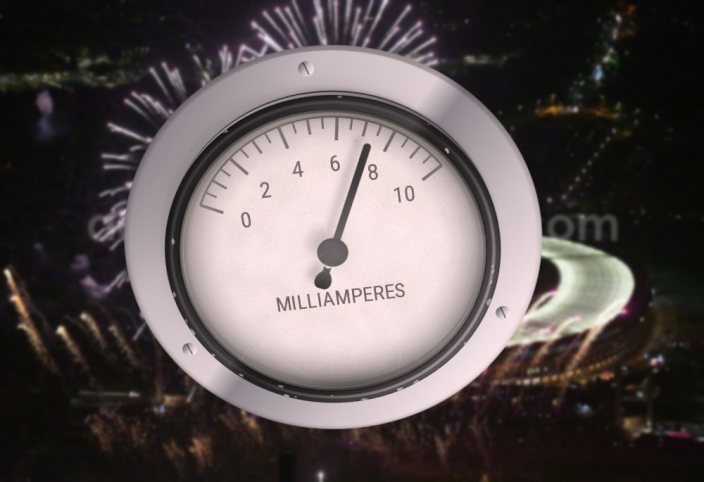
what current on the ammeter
7.25 mA
